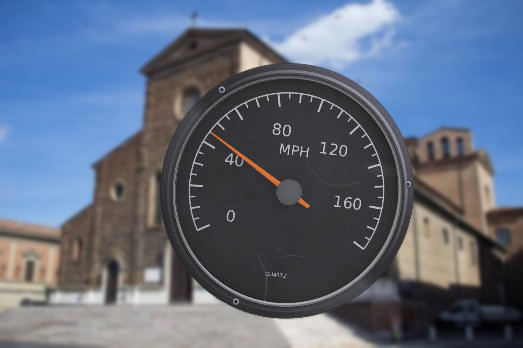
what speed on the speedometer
45 mph
